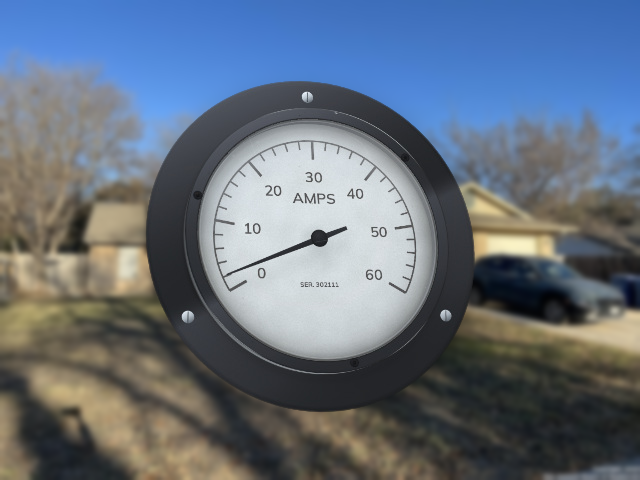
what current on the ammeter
2 A
